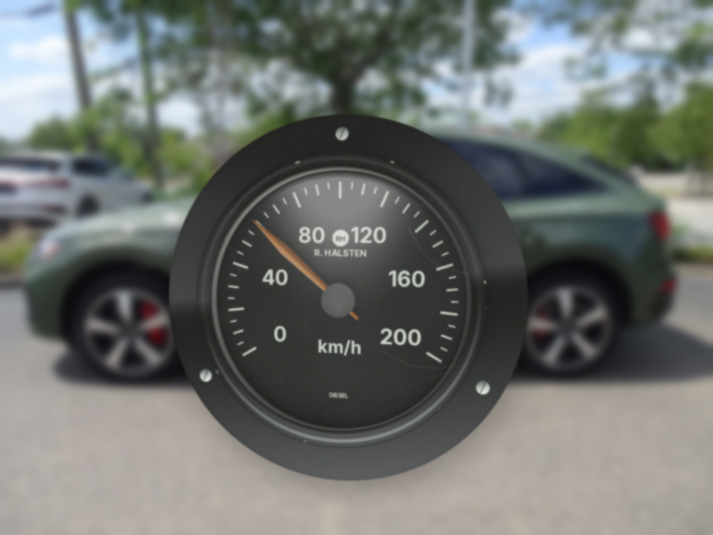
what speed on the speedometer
60 km/h
